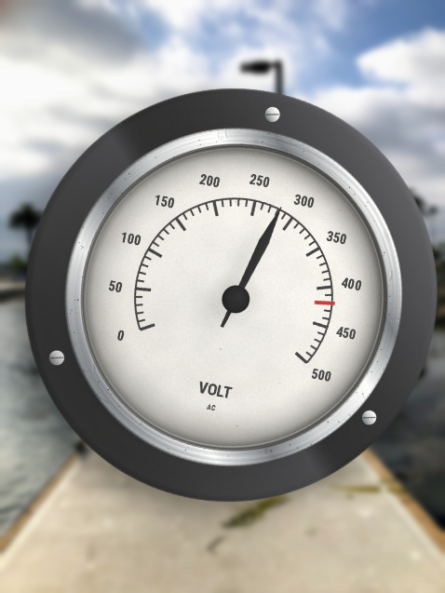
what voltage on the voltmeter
280 V
